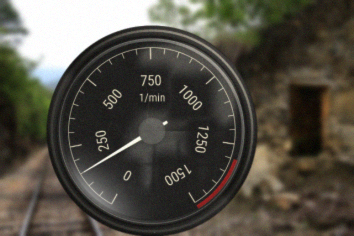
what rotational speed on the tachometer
150 rpm
